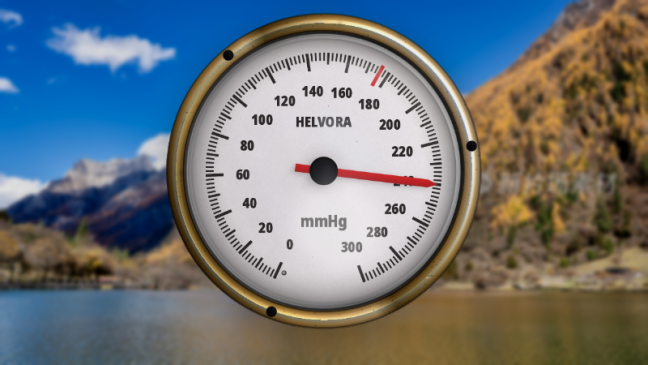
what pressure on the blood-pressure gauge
240 mmHg
